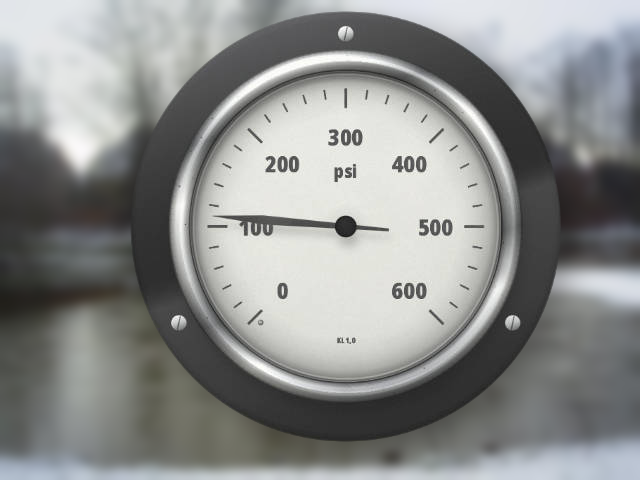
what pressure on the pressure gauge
110 psi
